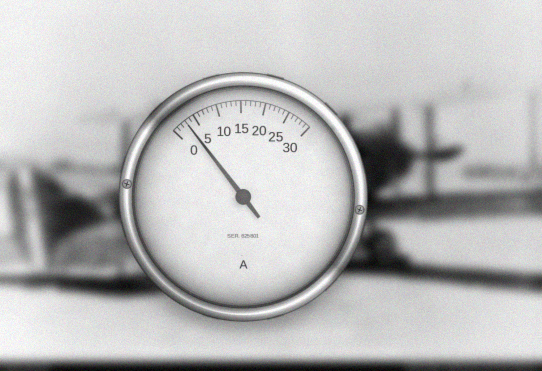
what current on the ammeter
3 A
